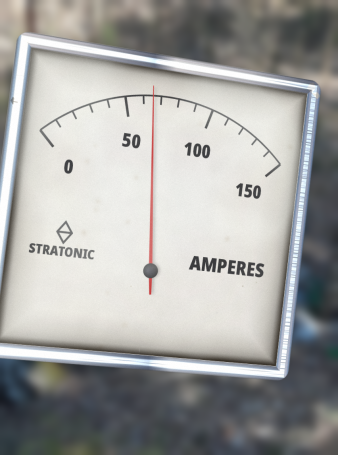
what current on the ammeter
65 A
